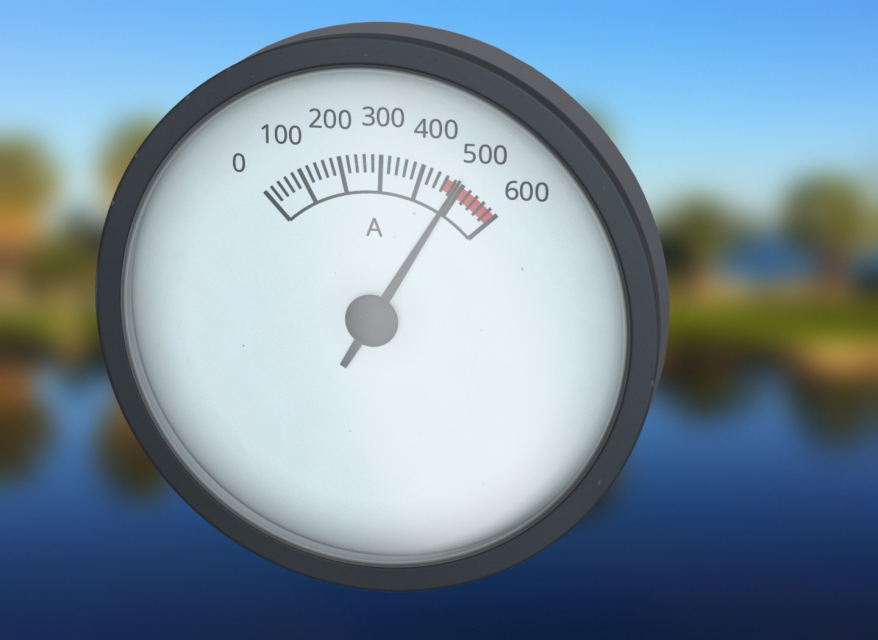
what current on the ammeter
490 A
